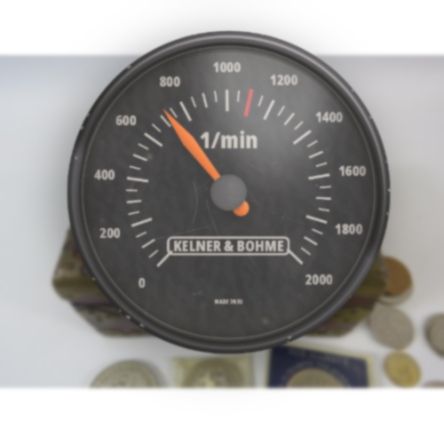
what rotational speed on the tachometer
725 rpm
